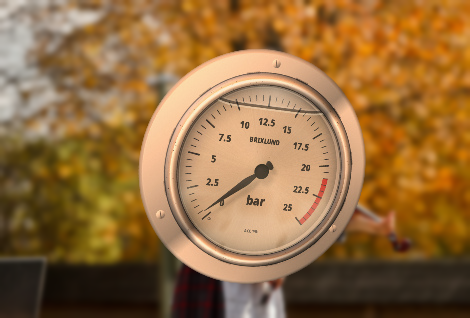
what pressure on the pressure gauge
0.5 bar
